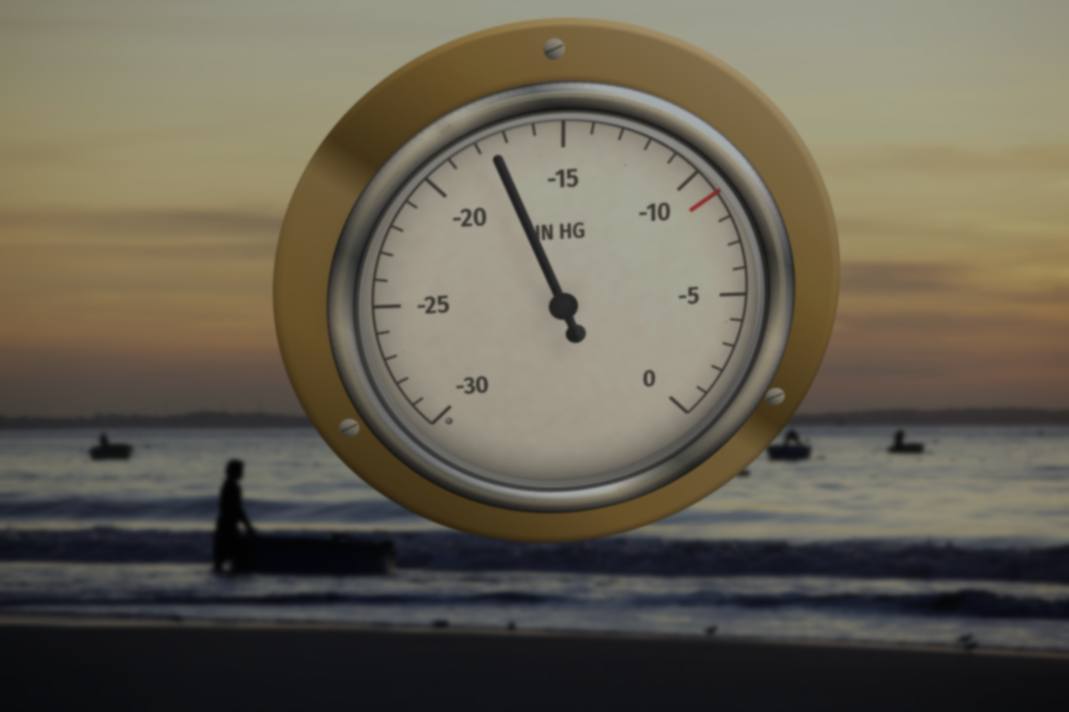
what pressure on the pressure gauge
-17.5 inHg
